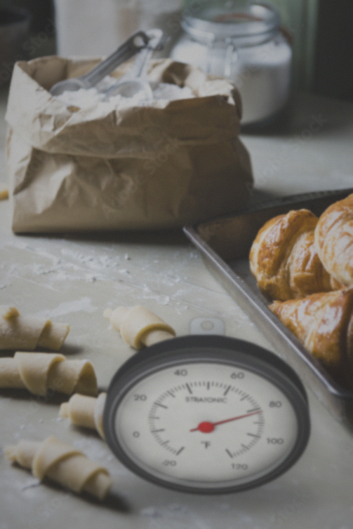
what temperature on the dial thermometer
80 °F
